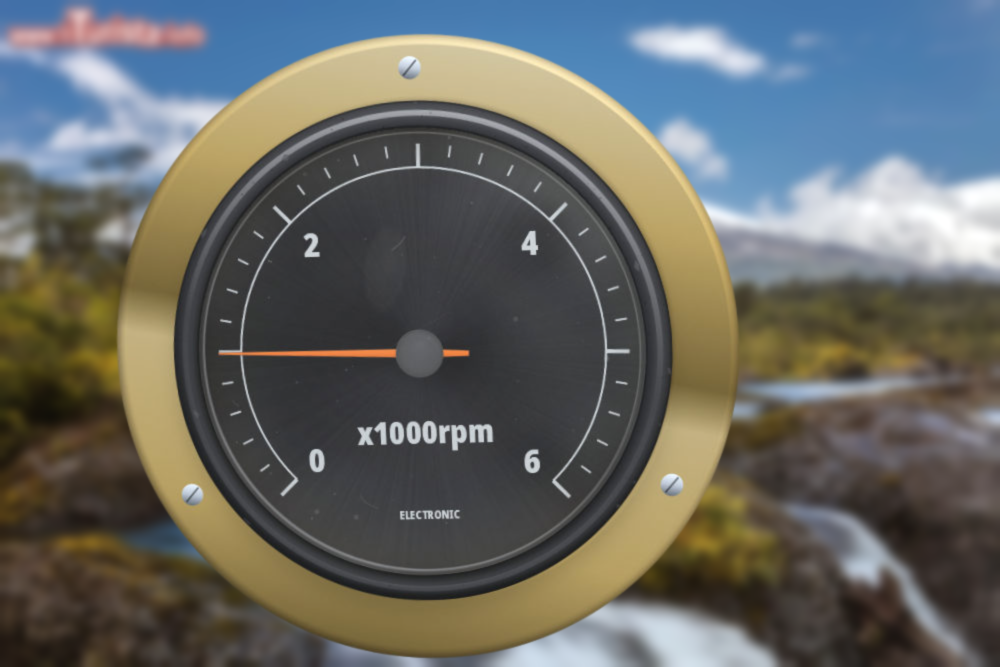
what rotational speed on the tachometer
1000 rpm
